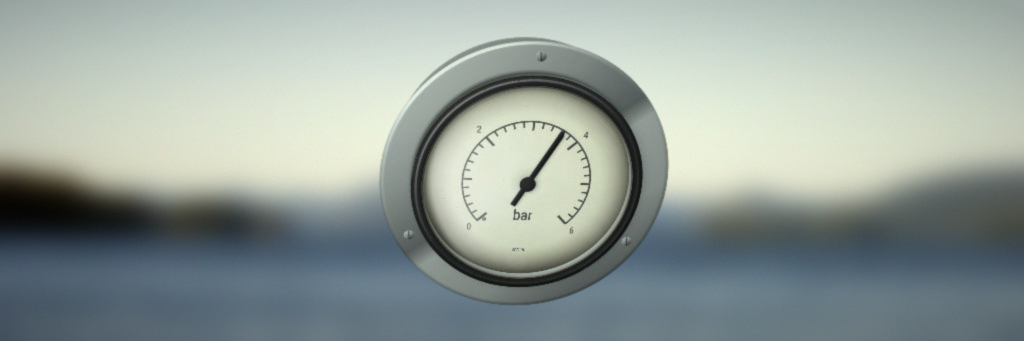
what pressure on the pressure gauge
3.6 bar
